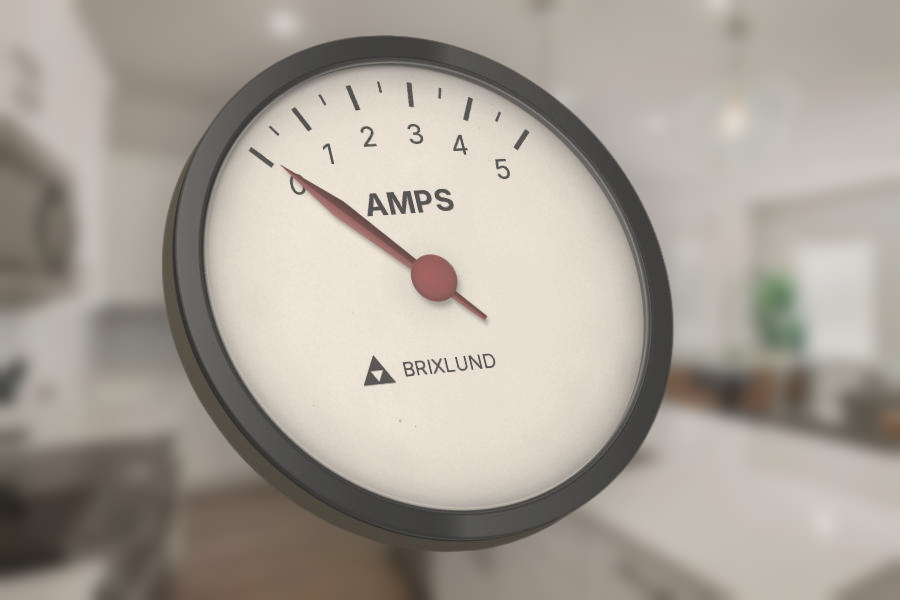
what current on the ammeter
0 A
